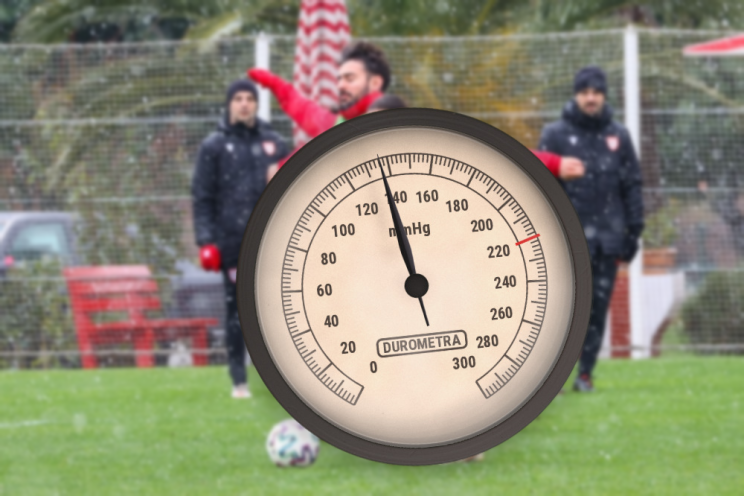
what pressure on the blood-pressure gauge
136 mmHg
